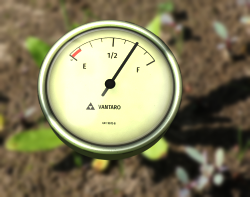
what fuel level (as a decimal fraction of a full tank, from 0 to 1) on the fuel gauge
0.75
